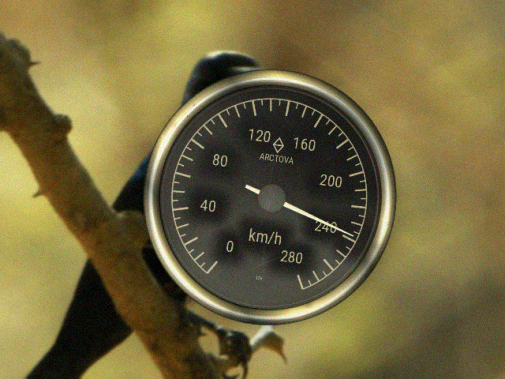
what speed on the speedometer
237.5 km/h
